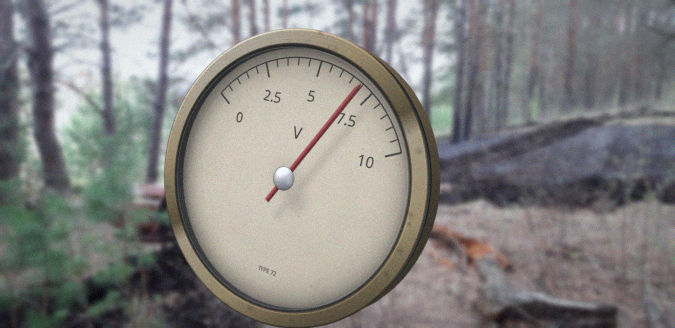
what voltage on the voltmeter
7 V
